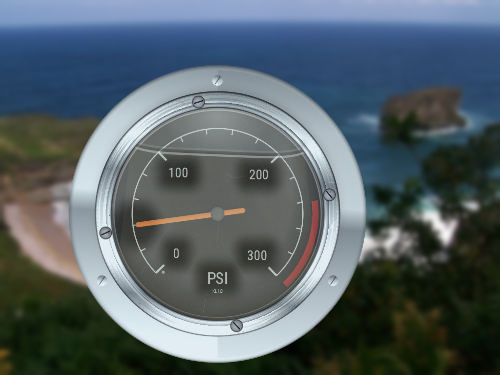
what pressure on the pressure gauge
40 psi
